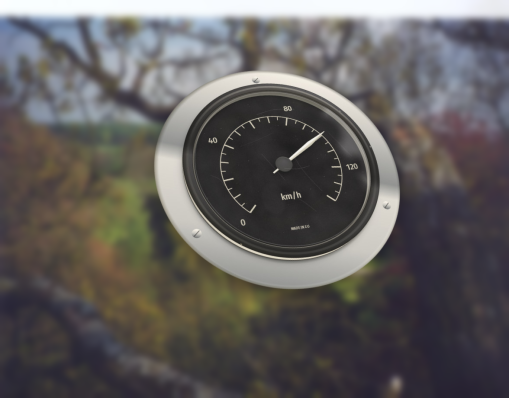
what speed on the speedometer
100 km/h
